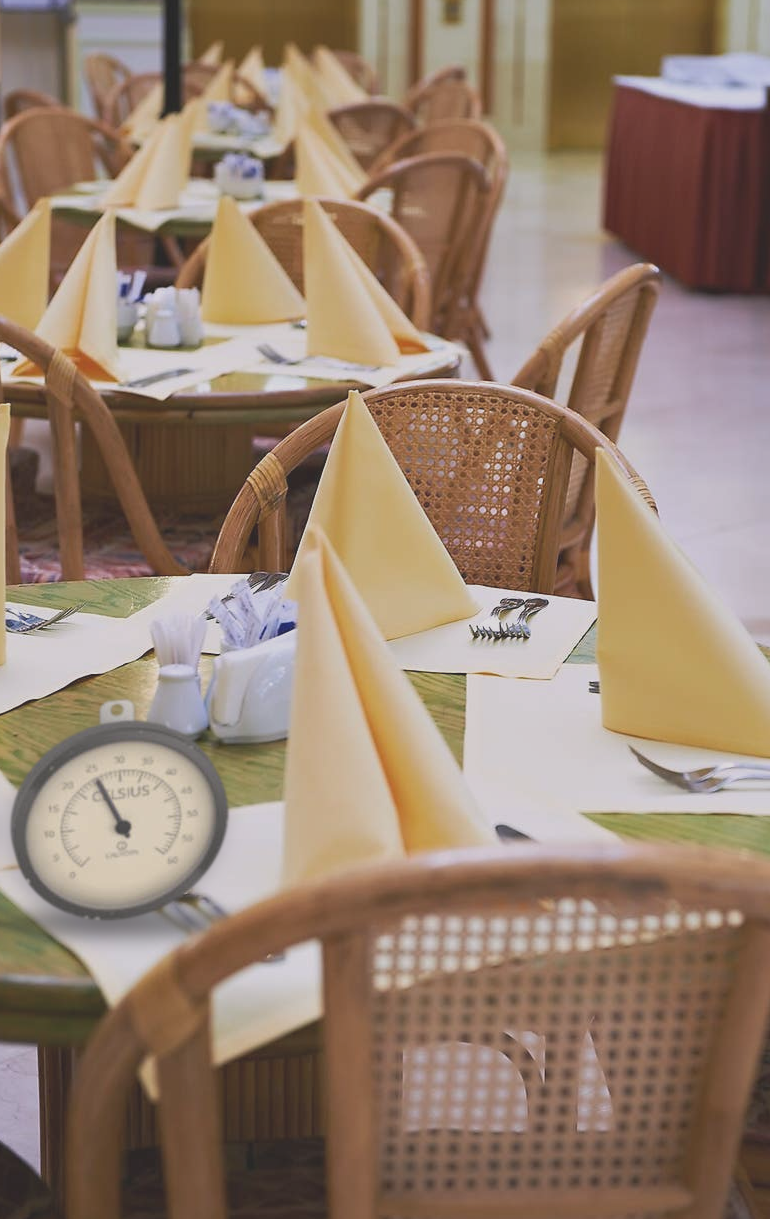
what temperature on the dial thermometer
25 °C
